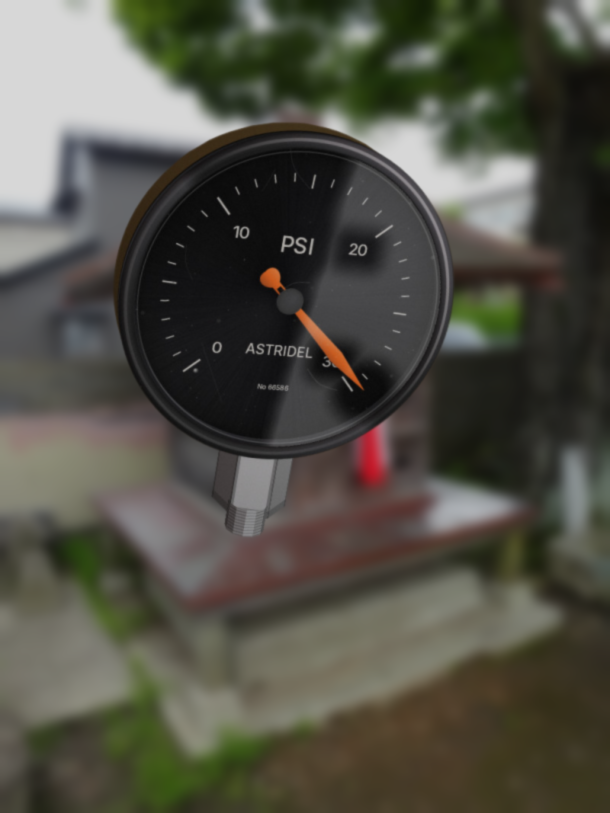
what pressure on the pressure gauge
29.5 psi
